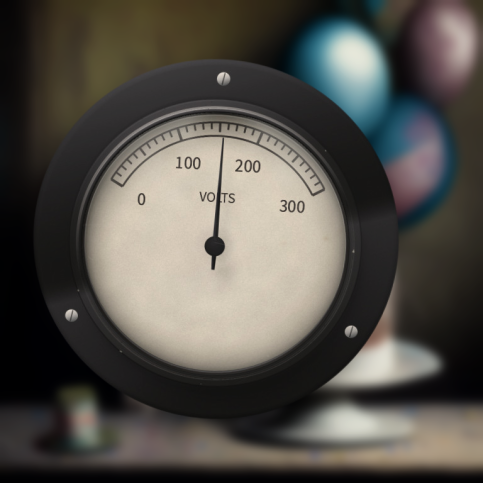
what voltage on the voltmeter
155 V
